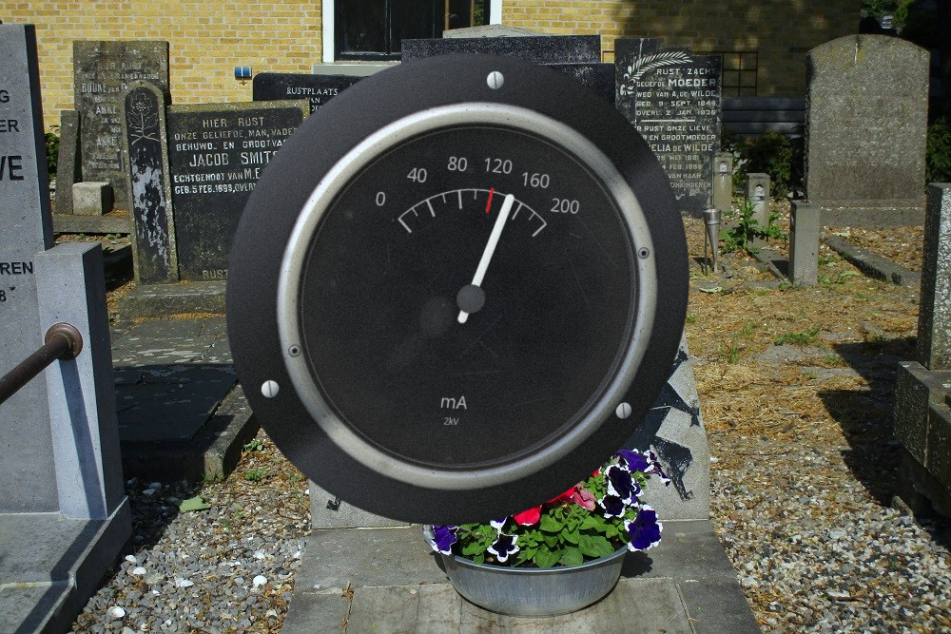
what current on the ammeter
140 mA
